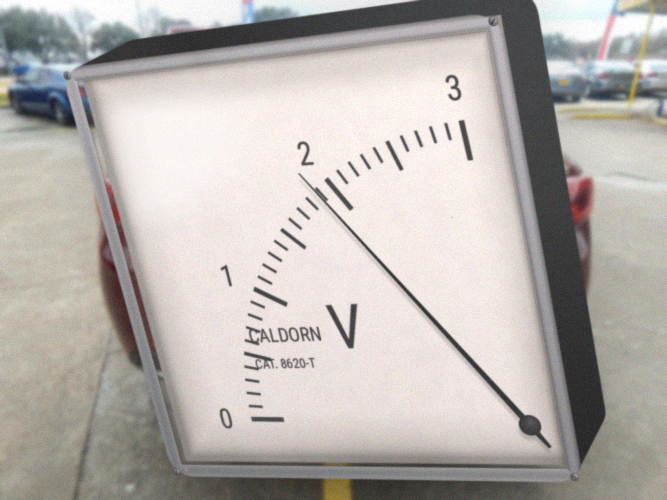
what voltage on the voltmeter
1.9 V
